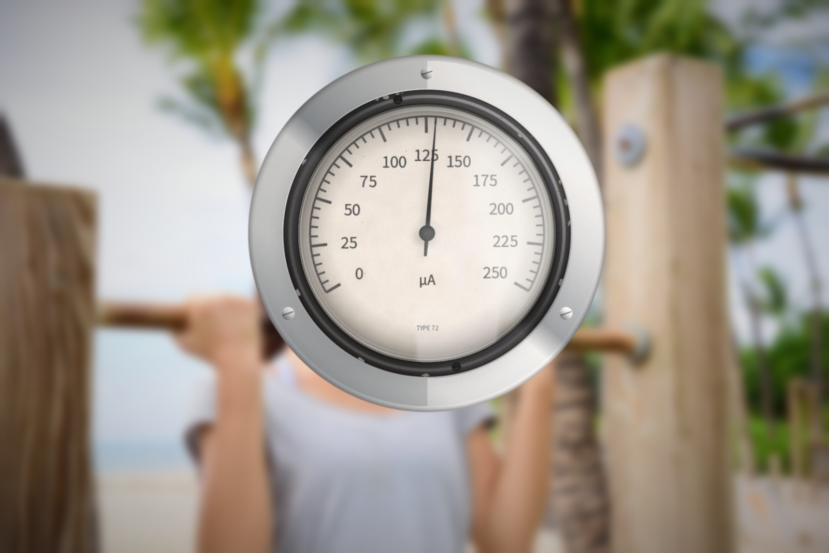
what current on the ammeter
130 µA
